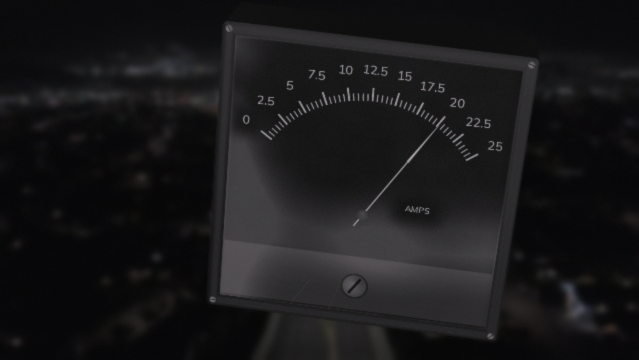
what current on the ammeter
20 A
